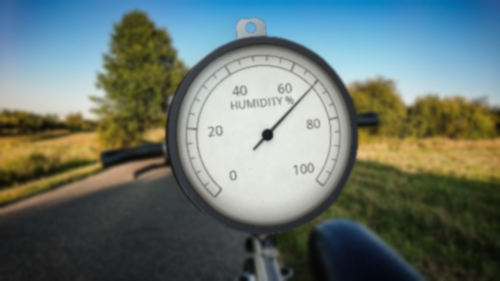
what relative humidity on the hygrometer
68 %
